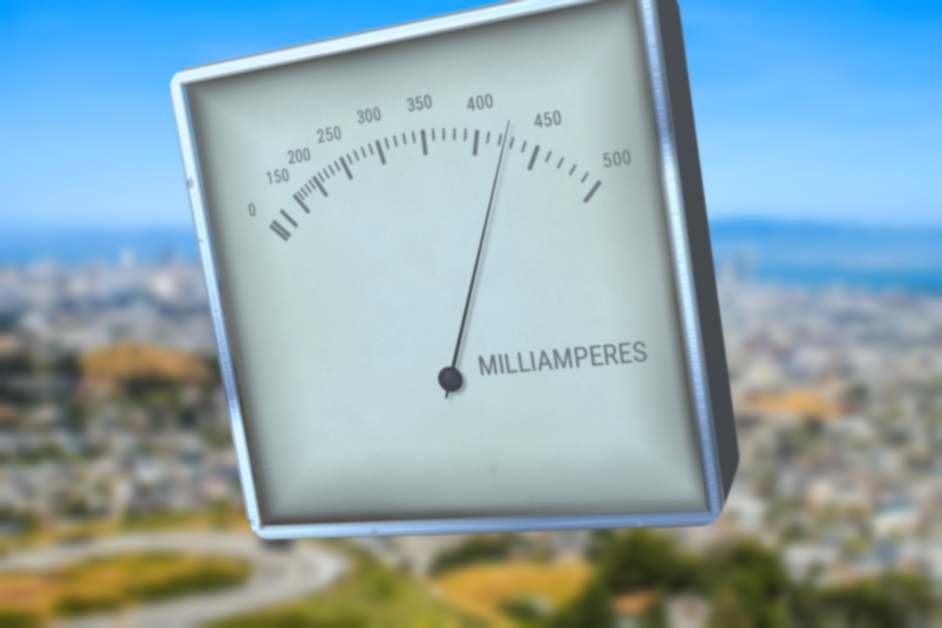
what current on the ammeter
425 mA
